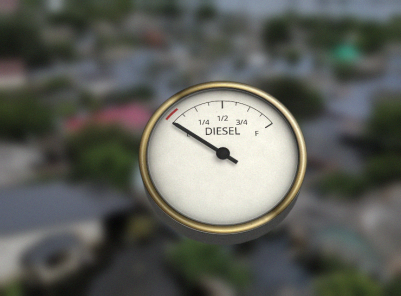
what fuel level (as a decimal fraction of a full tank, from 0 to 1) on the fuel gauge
0
